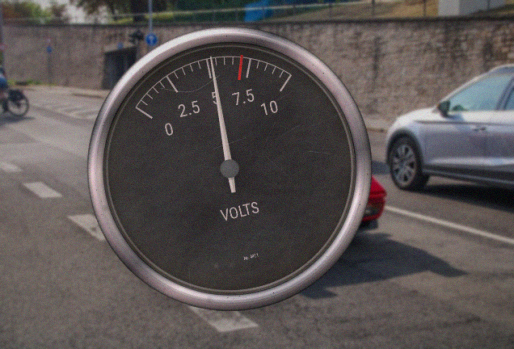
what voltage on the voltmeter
5.25 V
